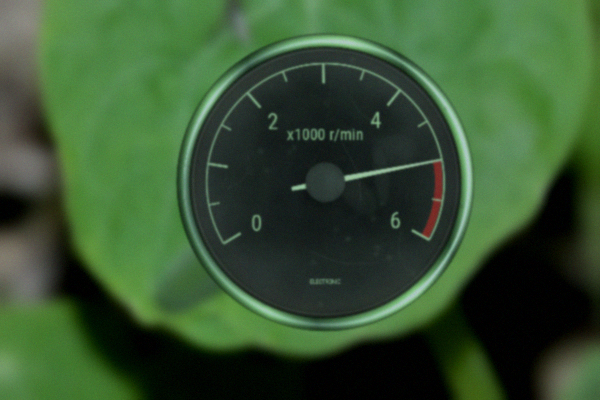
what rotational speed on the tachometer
5000 rpm
